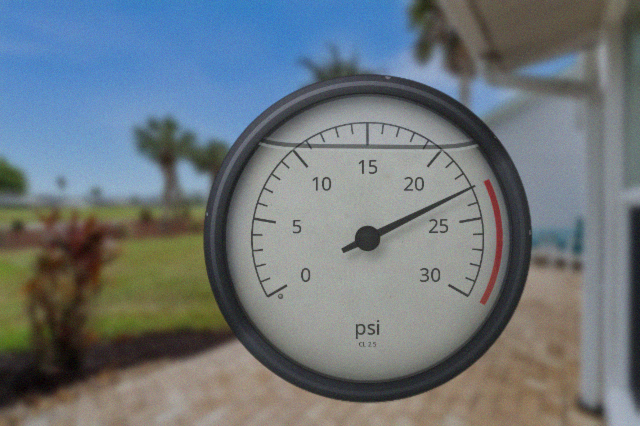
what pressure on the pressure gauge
23 psi
